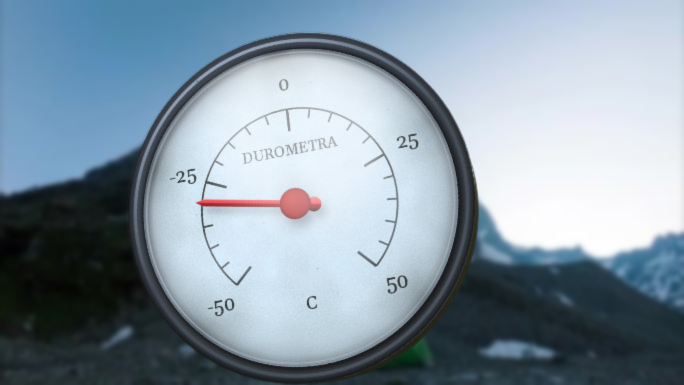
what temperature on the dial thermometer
-30 °C
